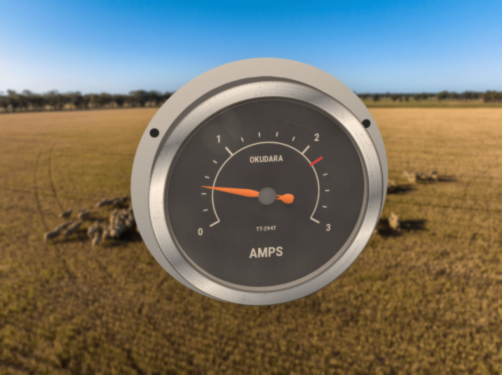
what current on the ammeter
0.5 A
